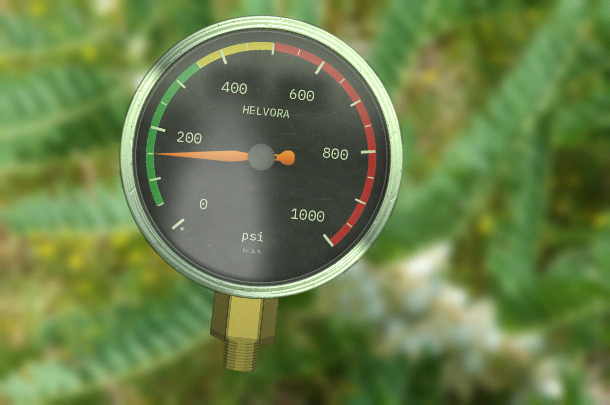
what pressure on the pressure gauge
150 psi
